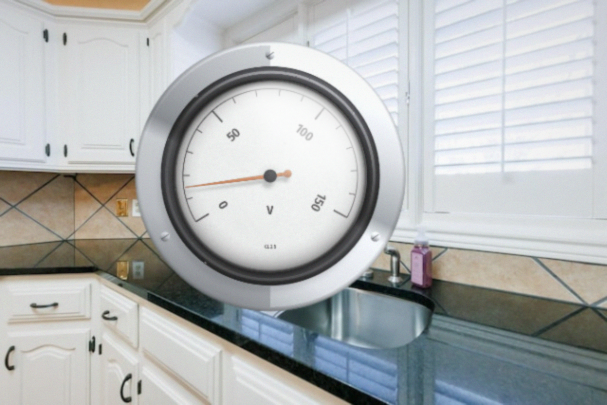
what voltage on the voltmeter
15 V
